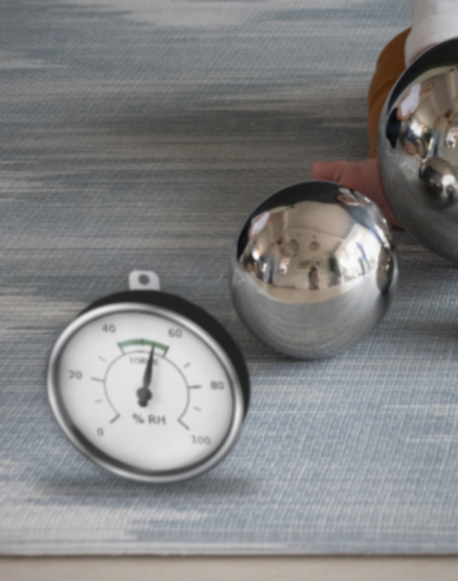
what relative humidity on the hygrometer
55 %
